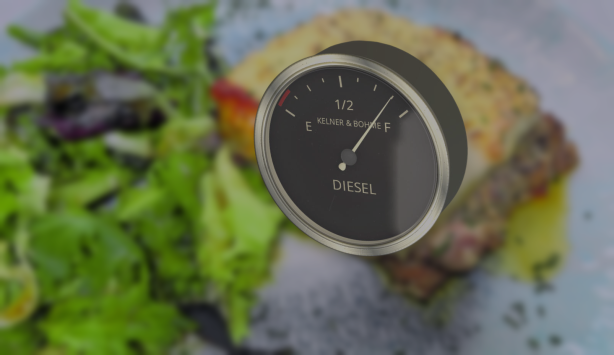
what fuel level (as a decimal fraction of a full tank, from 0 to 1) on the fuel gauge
0.875
